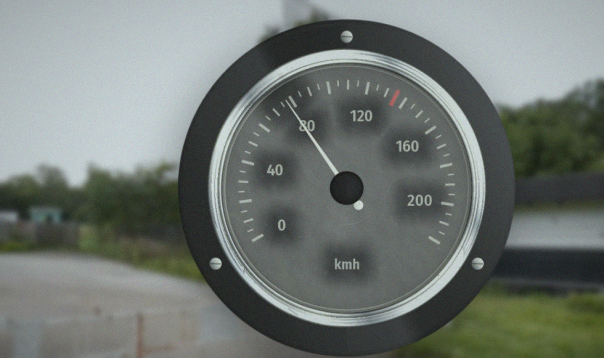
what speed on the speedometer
77.5 km/h
